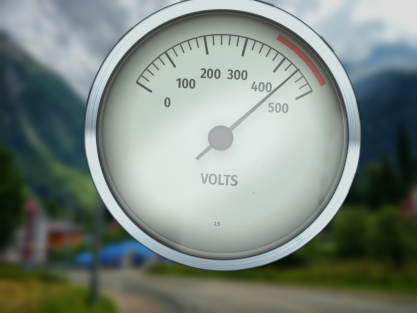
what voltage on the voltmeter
440 V
